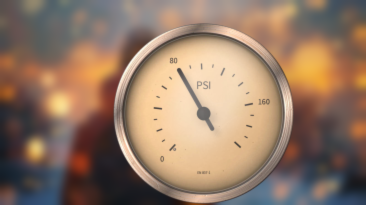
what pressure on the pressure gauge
80 psi
